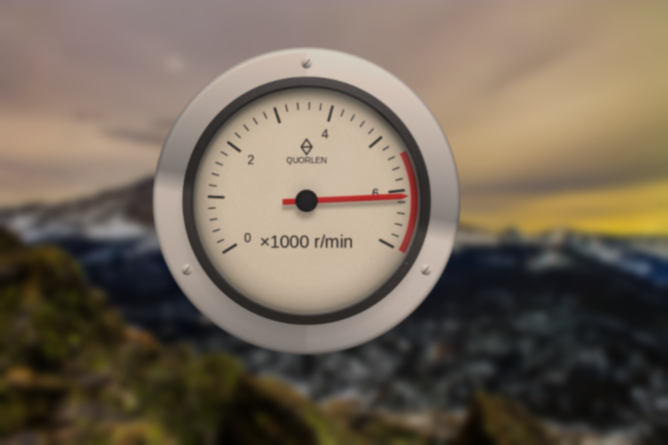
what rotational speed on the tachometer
6100 rpm
